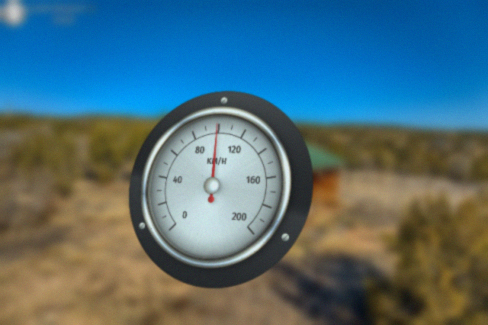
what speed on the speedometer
100 km/h
